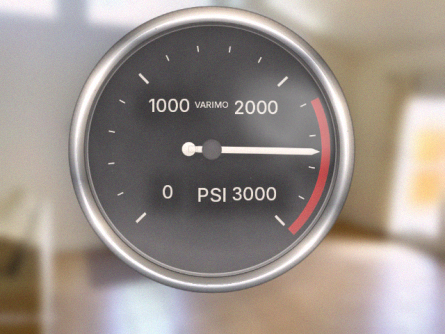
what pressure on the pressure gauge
2500 psi
